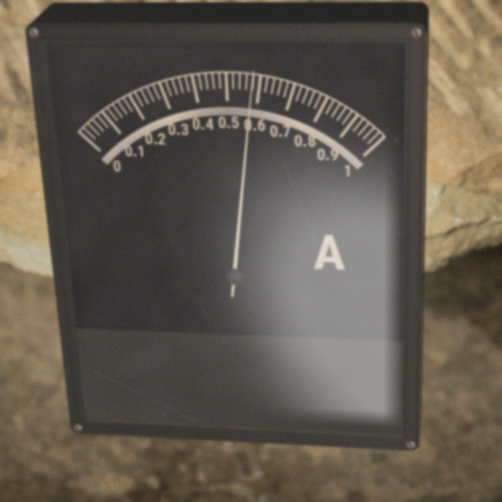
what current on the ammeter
0.58 A
